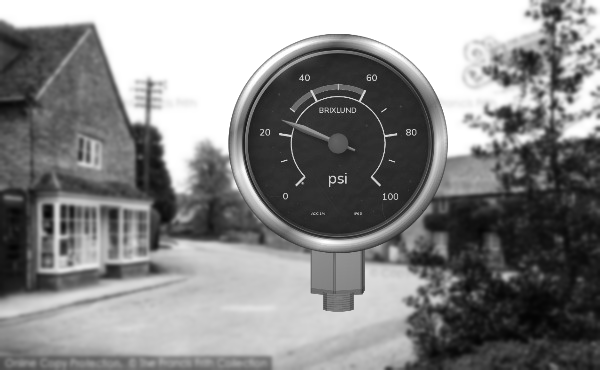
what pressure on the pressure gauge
25 psi
